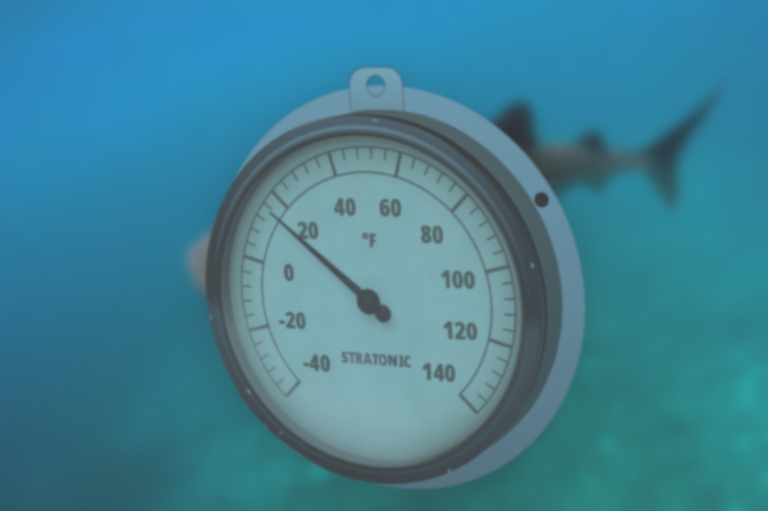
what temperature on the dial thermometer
16 °F
